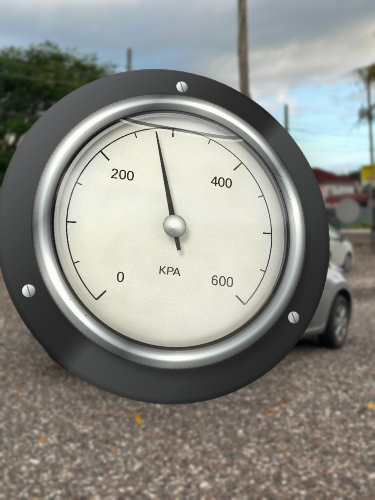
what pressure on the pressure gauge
275 kPa
